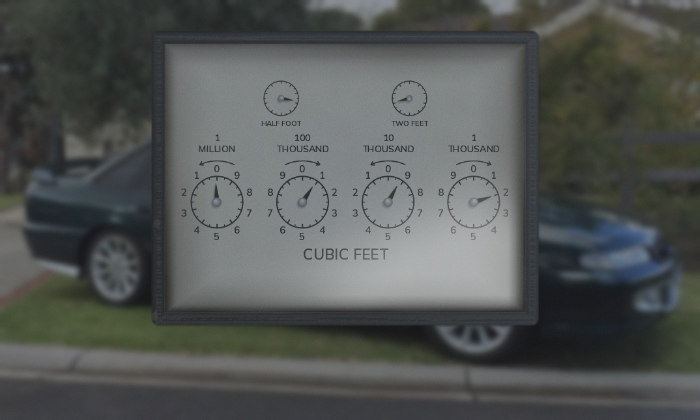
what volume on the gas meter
9200 ft³
